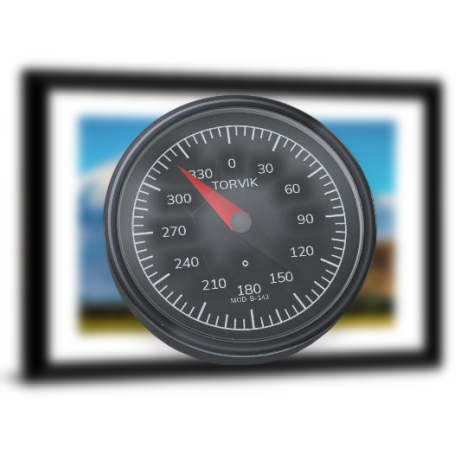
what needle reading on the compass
320 °
